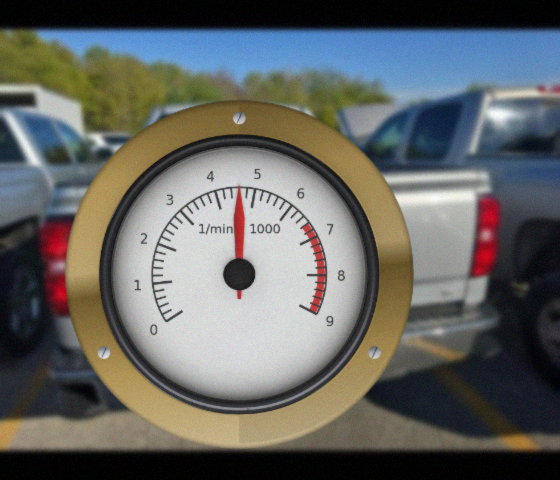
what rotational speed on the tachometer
4600 rpm
